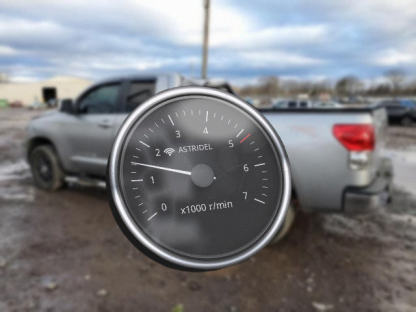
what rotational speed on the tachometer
1400 rpm
